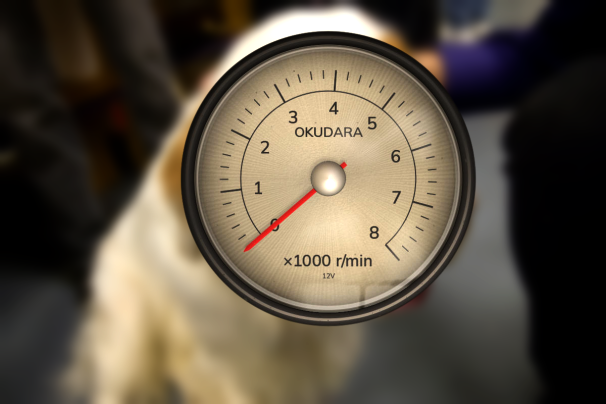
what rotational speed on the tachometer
0 rpm
